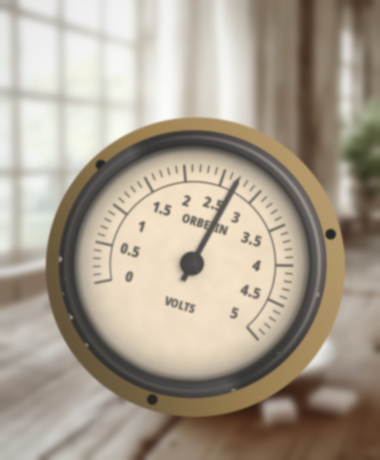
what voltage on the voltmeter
2.7 V
